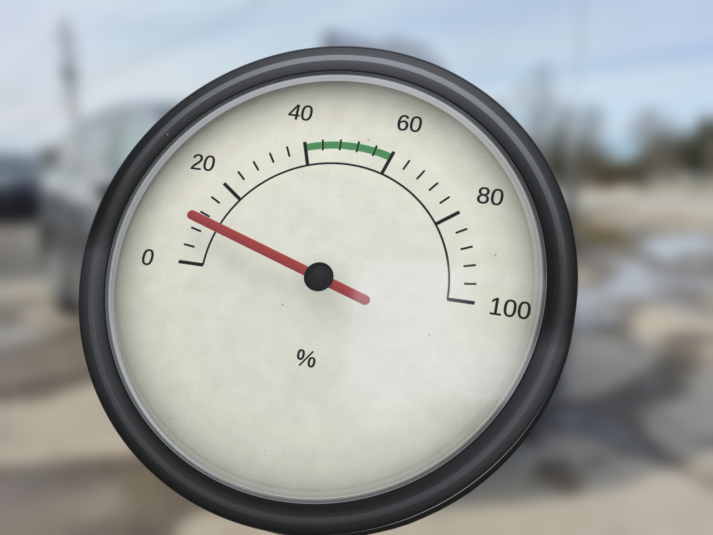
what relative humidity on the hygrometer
10 %
